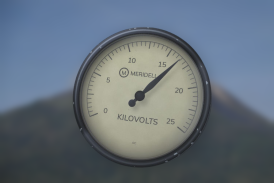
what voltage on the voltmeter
16.5 kV
